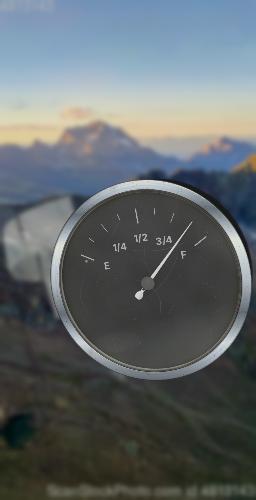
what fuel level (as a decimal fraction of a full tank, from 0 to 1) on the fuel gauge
0.875
